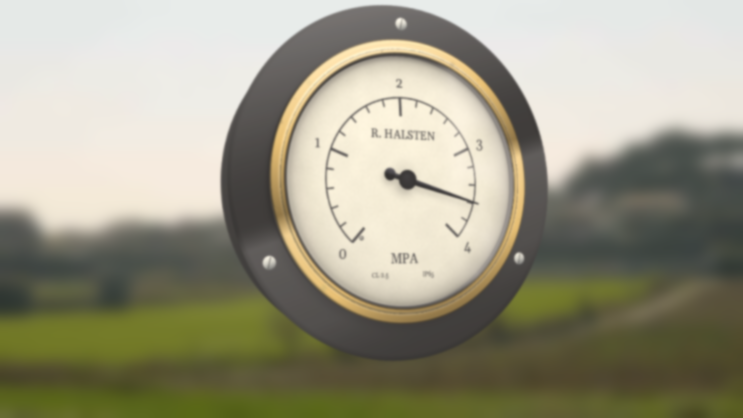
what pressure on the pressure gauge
3.6 MPa
